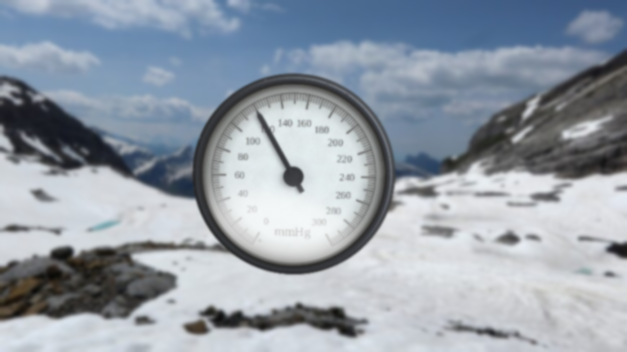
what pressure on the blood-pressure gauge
120 mmHg
